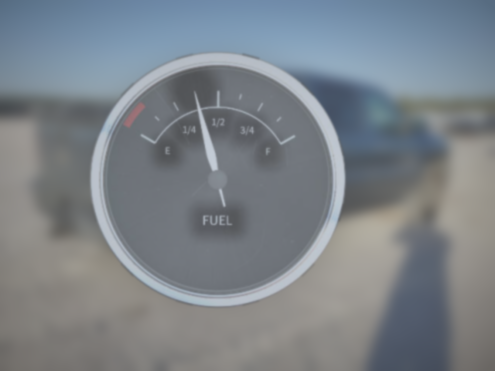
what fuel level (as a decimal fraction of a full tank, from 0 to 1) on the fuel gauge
0.375
